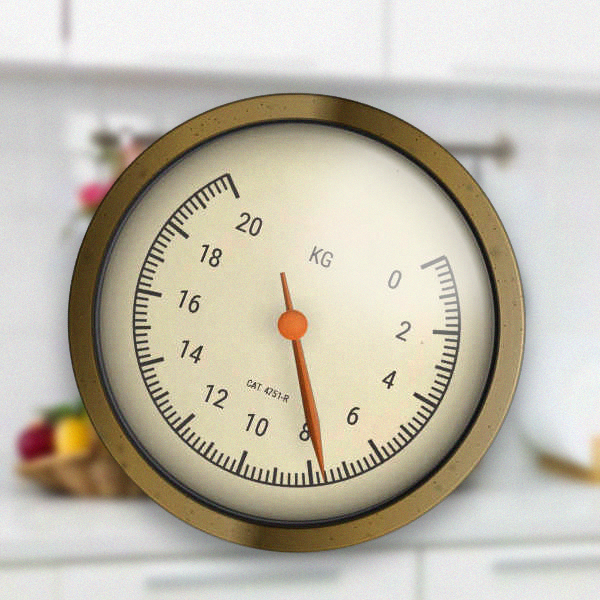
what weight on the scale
7.6 kg
